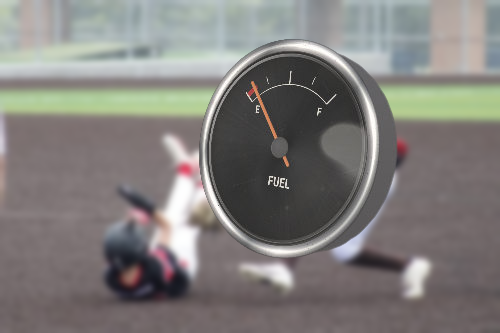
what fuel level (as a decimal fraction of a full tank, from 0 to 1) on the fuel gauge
0.125
